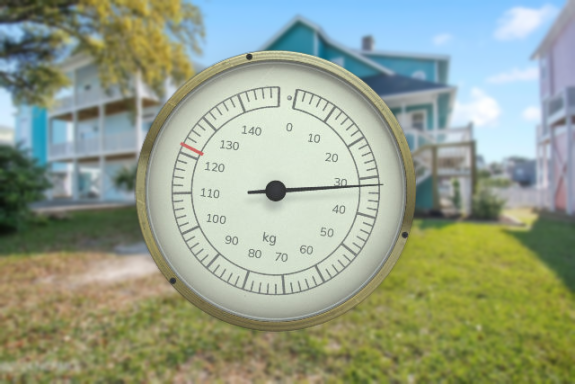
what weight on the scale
32 kg
